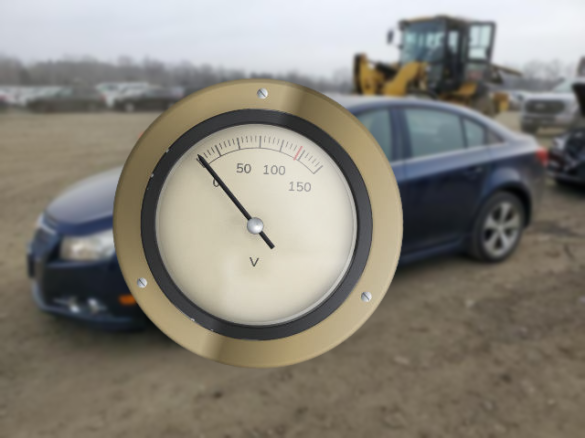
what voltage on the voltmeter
5 V
